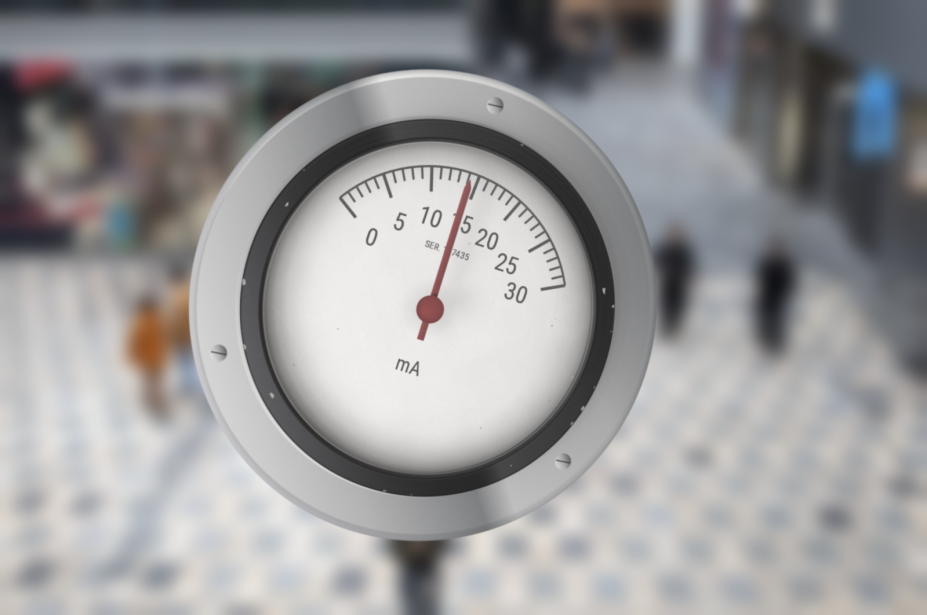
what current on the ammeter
14 mA
